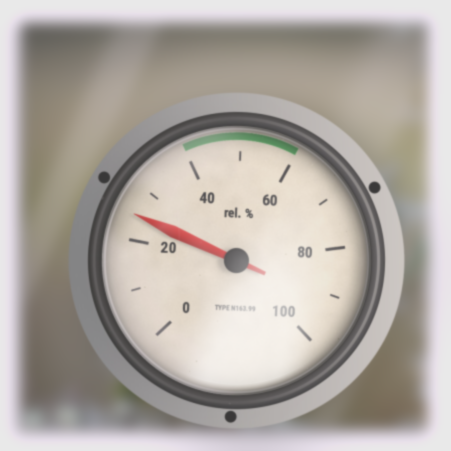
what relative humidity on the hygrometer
25 %
